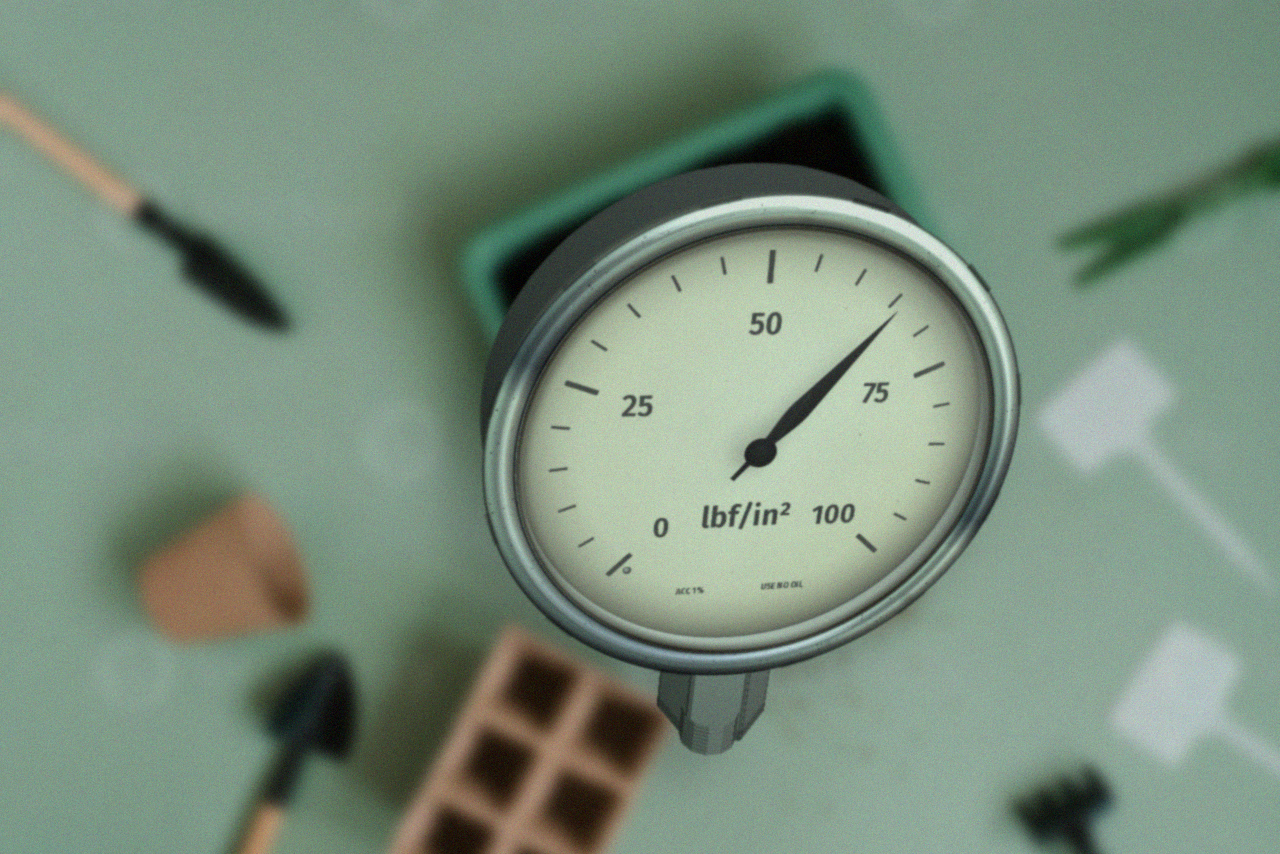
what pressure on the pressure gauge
65 psi
